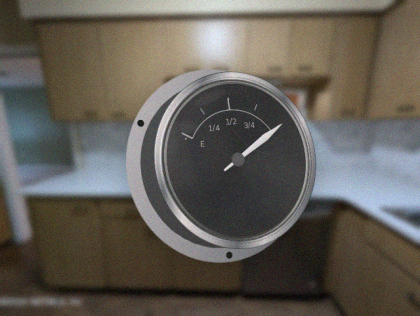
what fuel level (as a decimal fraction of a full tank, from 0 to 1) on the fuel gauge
1
